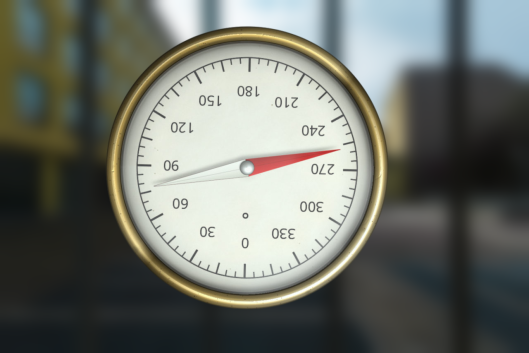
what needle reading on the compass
257.5 °
